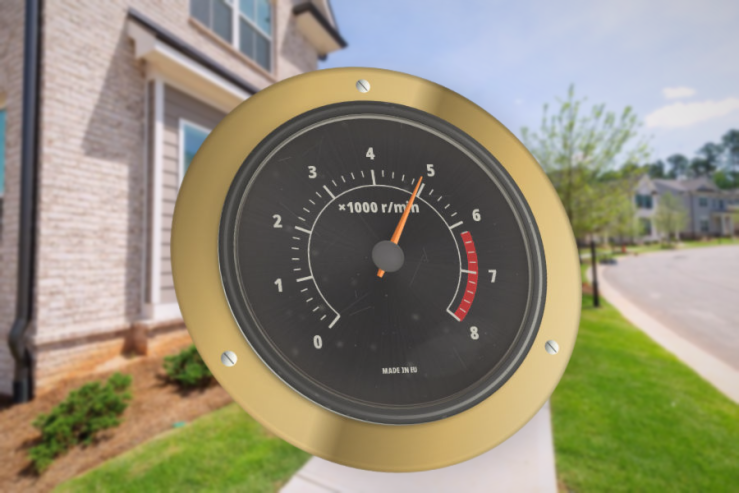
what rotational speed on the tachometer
4900 rpm
